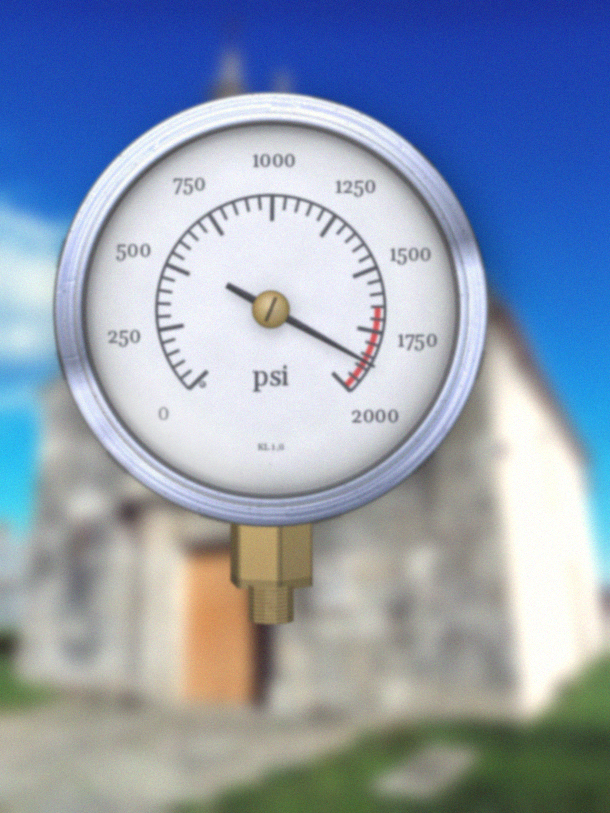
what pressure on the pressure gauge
1875 psi
